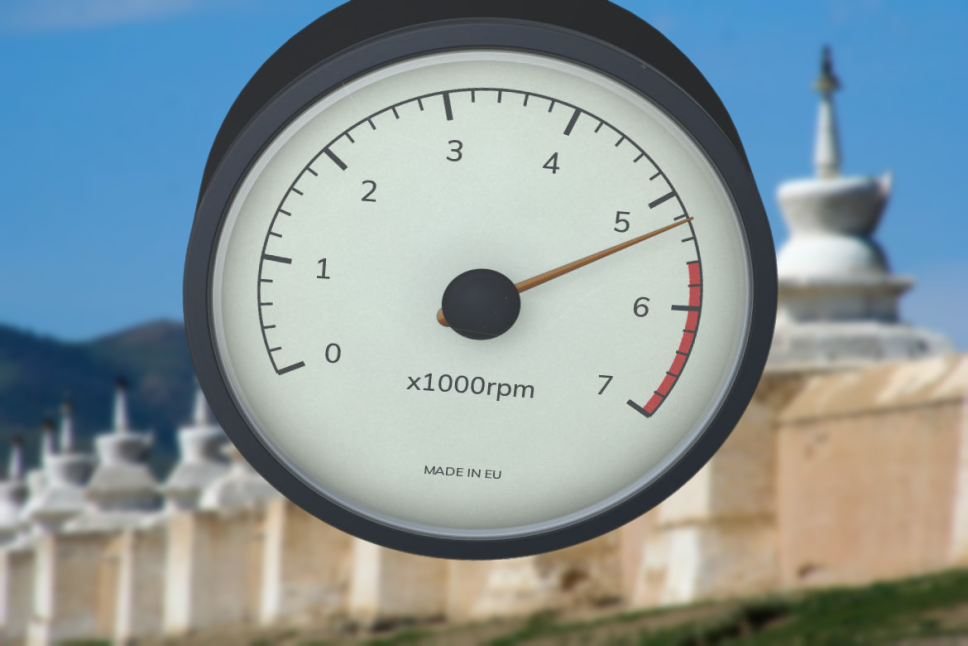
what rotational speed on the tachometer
5200 rpm
